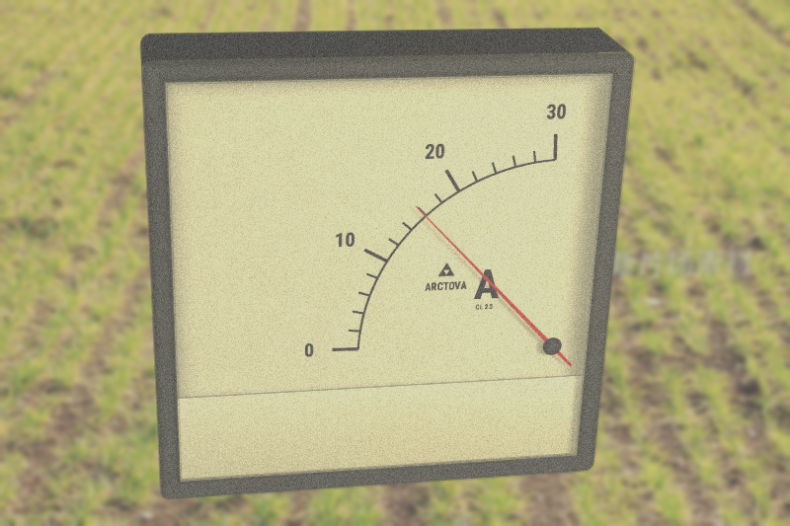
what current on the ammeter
16 A
